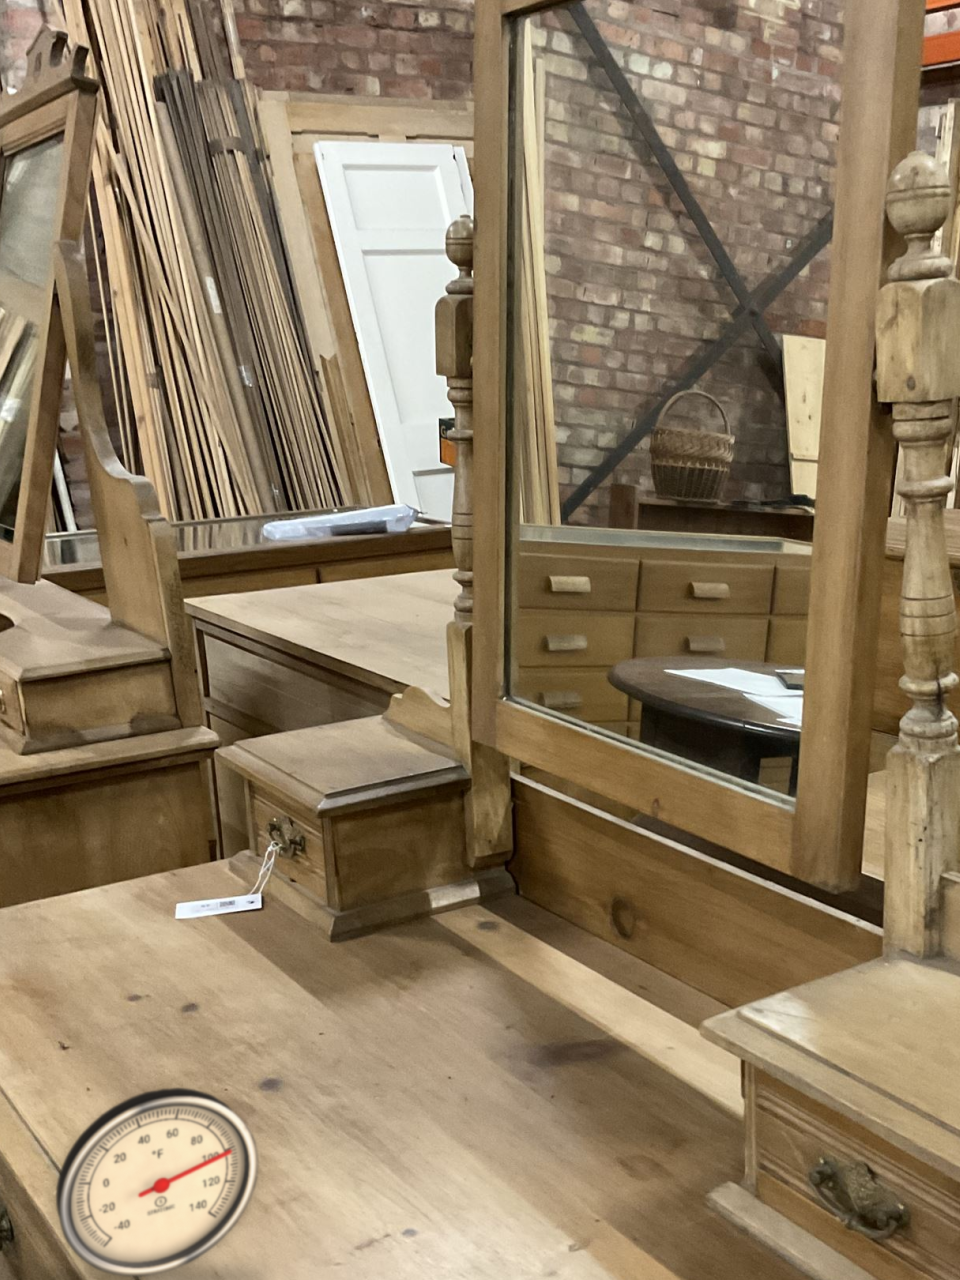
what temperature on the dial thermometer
100 °F
